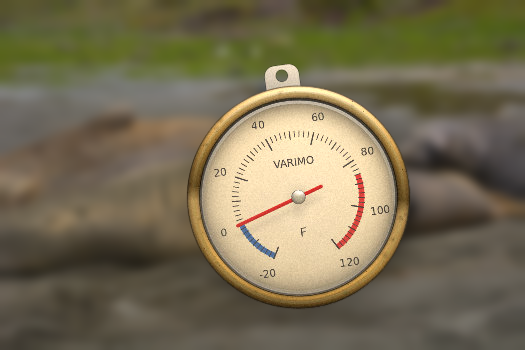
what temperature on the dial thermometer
0 °F
